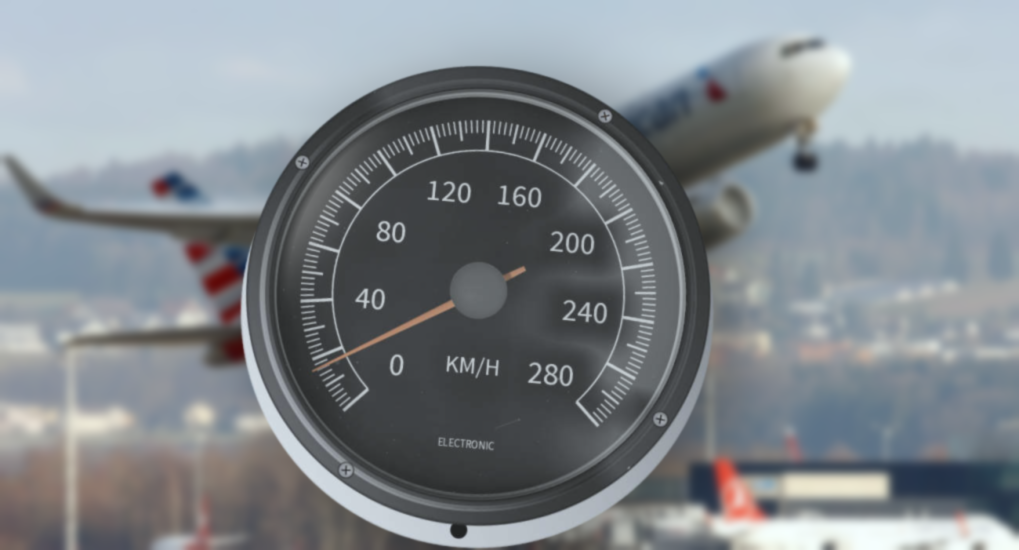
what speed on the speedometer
16 km/h
